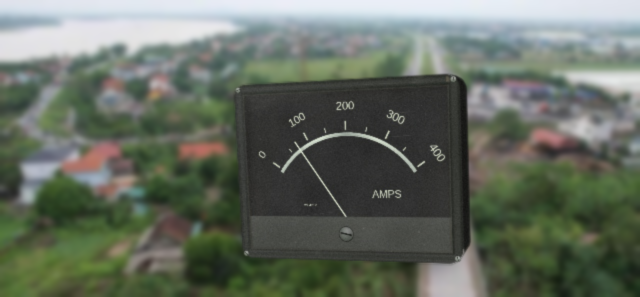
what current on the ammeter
75 A
